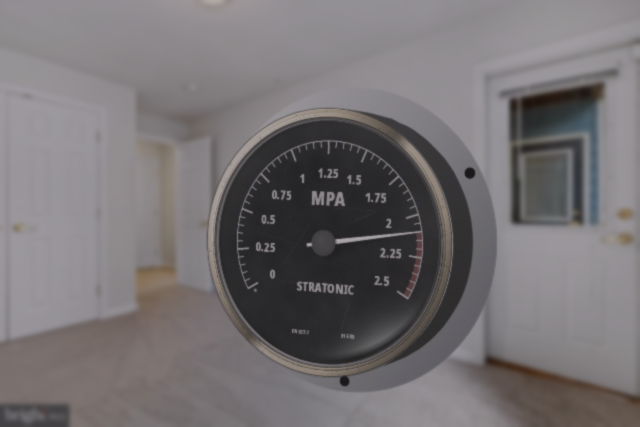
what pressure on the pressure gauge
2.1 MPa
